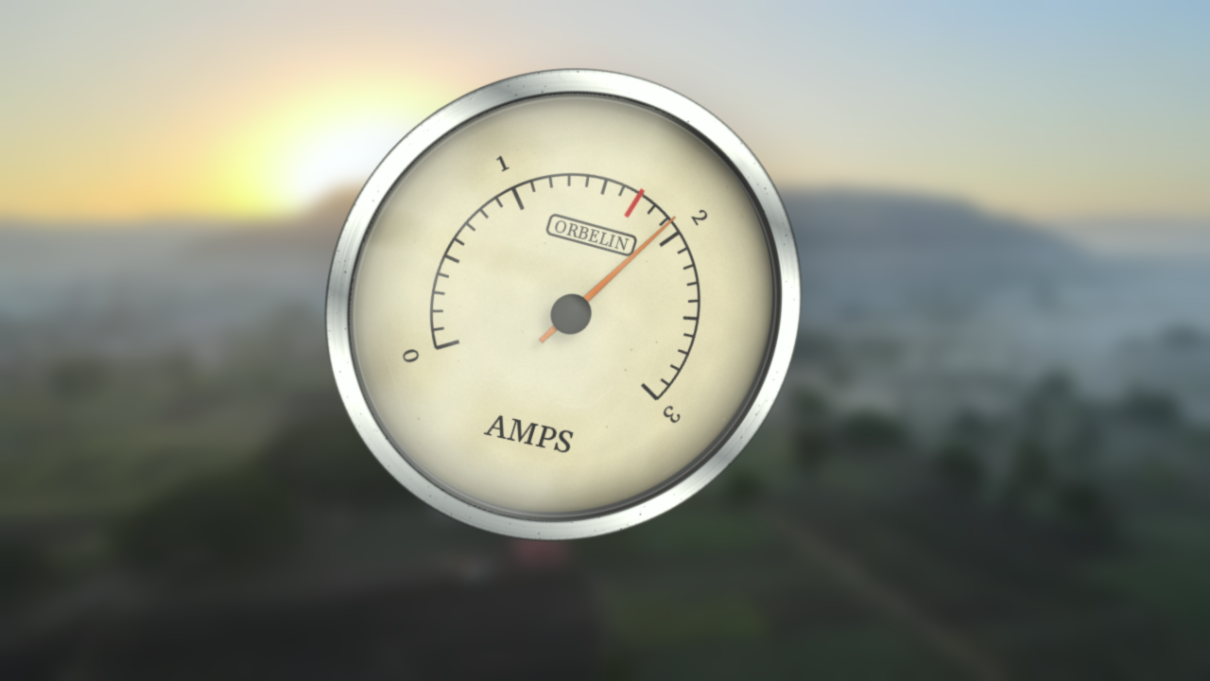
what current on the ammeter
1.9 A
